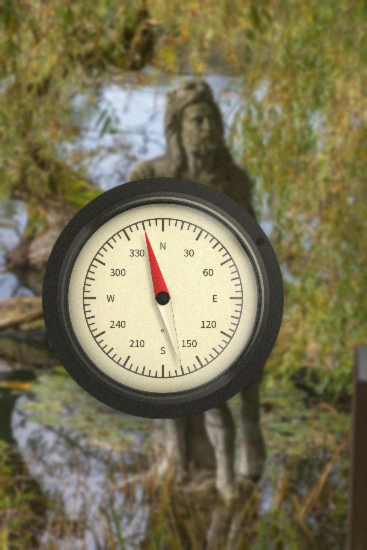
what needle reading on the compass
345 °
